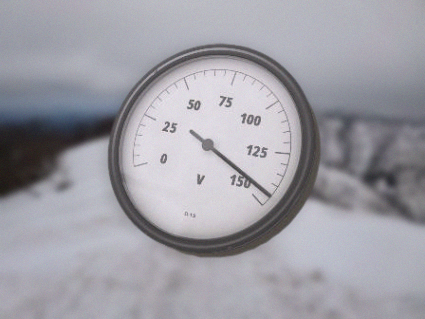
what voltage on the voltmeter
145 V
